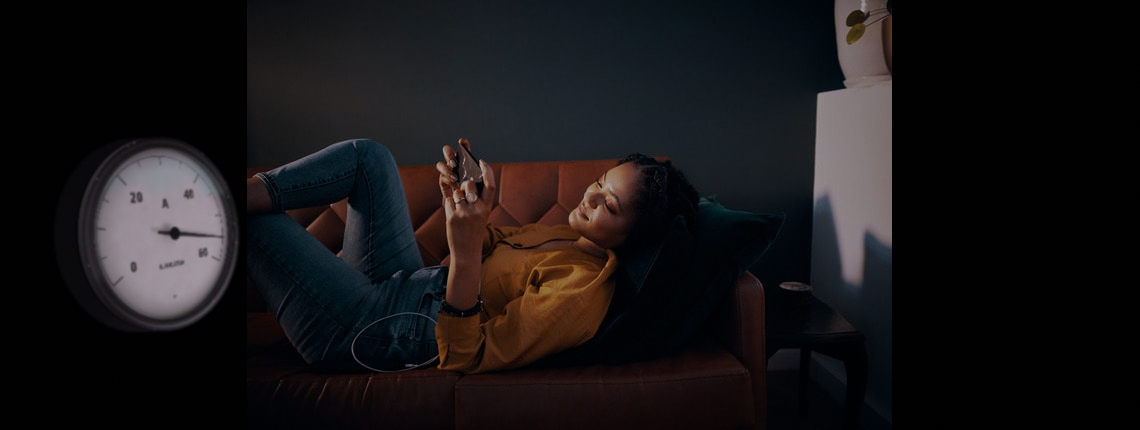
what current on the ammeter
55 A
